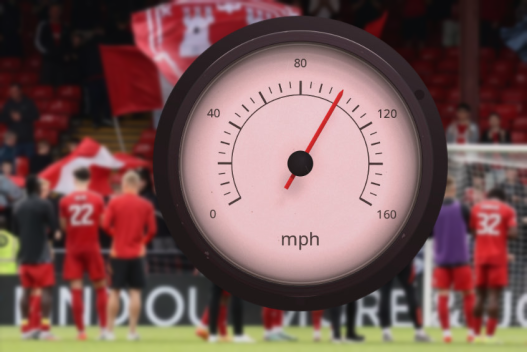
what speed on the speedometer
100 mph
